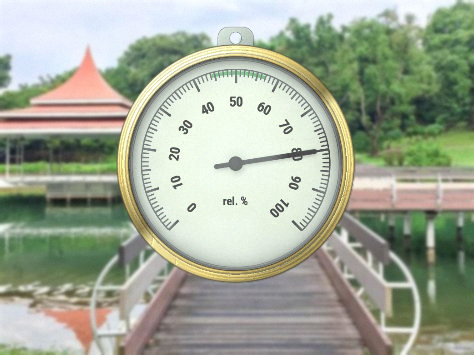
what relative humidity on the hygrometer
80 %
